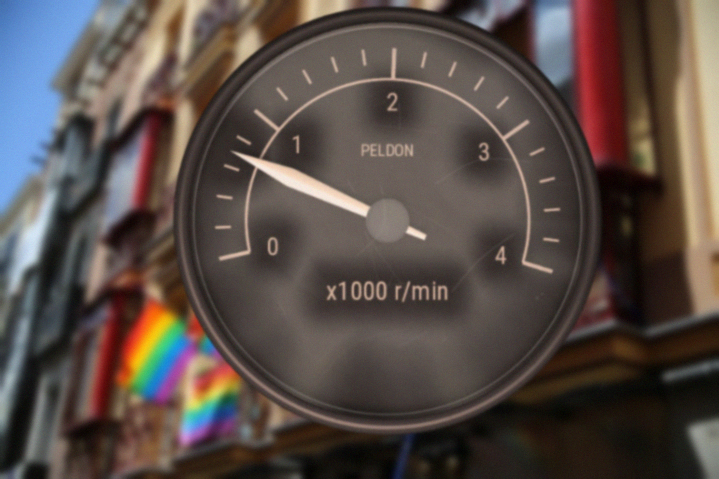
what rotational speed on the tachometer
700 rpm
